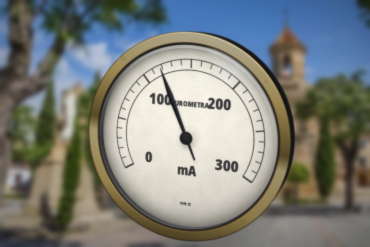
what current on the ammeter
120 mA
